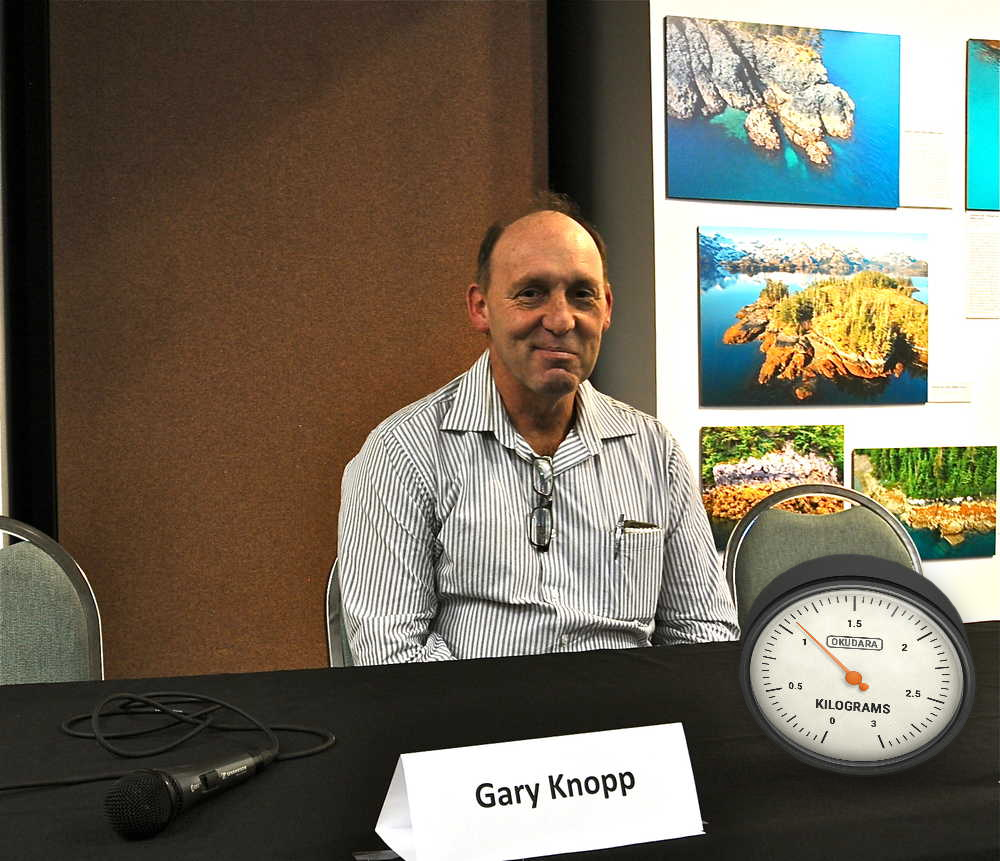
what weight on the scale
1.1 kg
